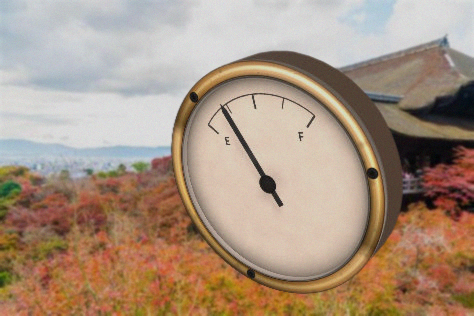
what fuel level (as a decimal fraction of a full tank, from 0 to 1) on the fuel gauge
0.25
